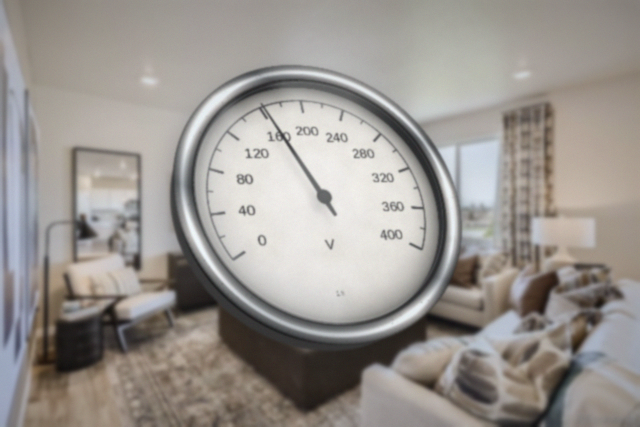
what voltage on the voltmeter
160 V
